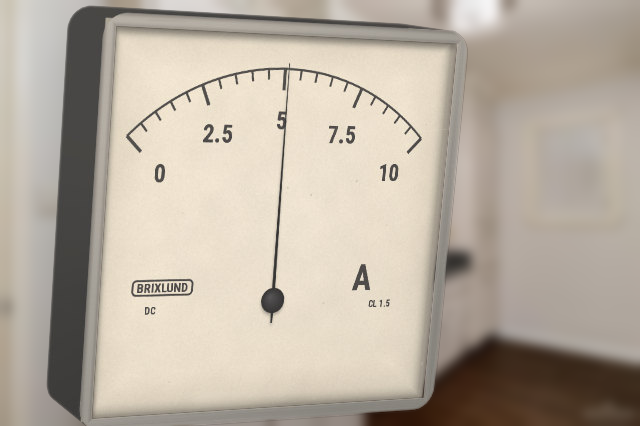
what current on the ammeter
5 A
